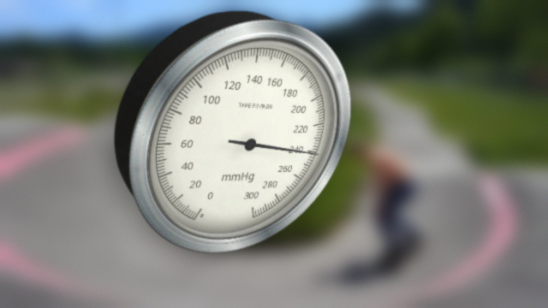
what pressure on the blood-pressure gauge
240 mmHg
